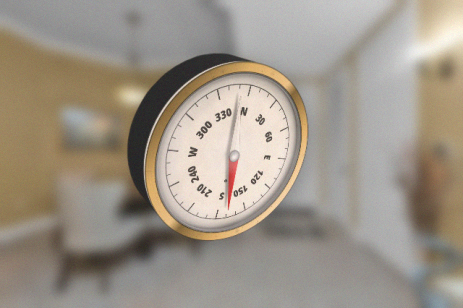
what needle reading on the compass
170 °
